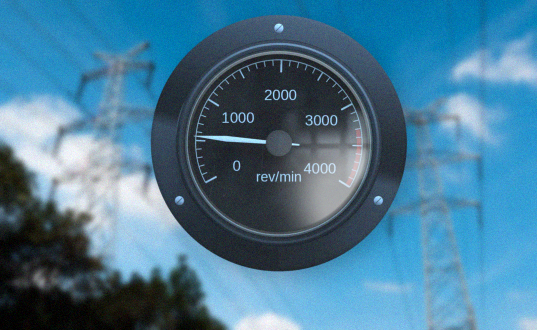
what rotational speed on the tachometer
550 rpm
